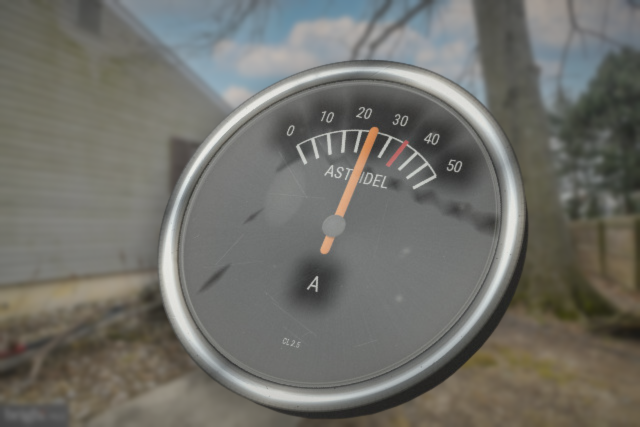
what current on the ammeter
25 A
